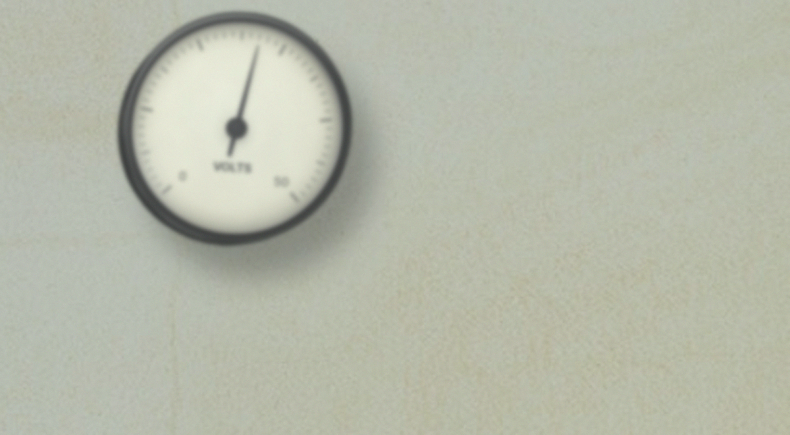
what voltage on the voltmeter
27 V
